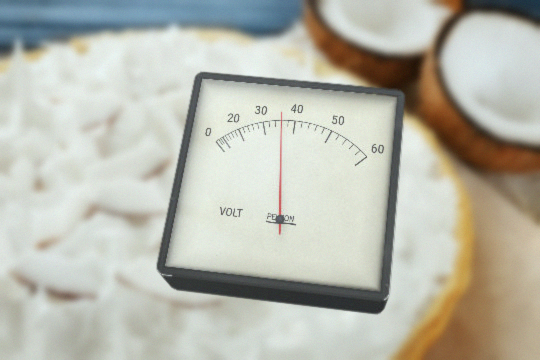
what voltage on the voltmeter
36 V
